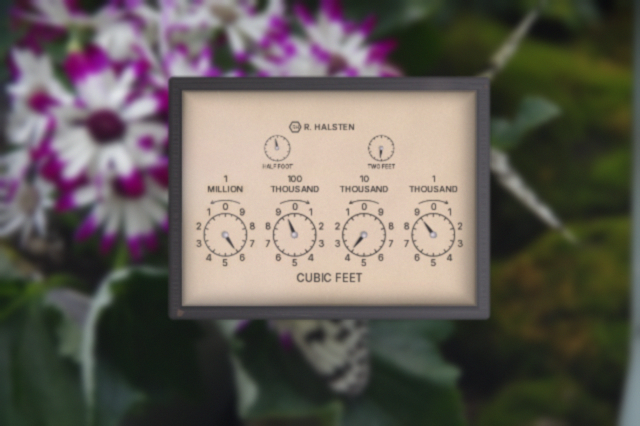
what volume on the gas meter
593900 ft³
